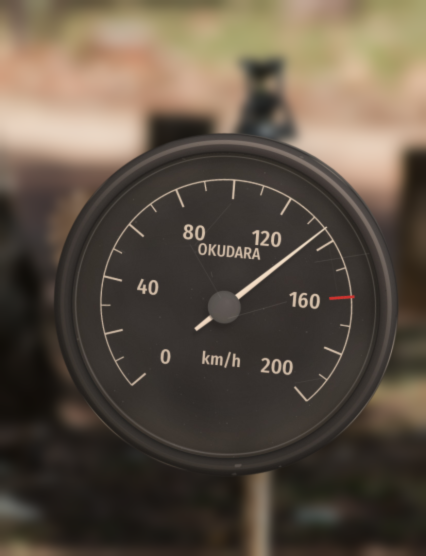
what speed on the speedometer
135 km/h
